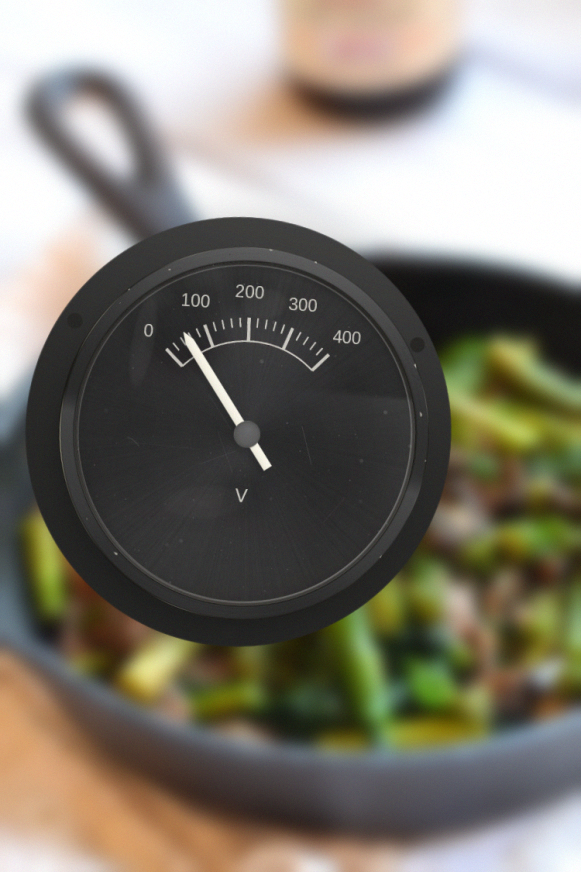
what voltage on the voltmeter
50 V
